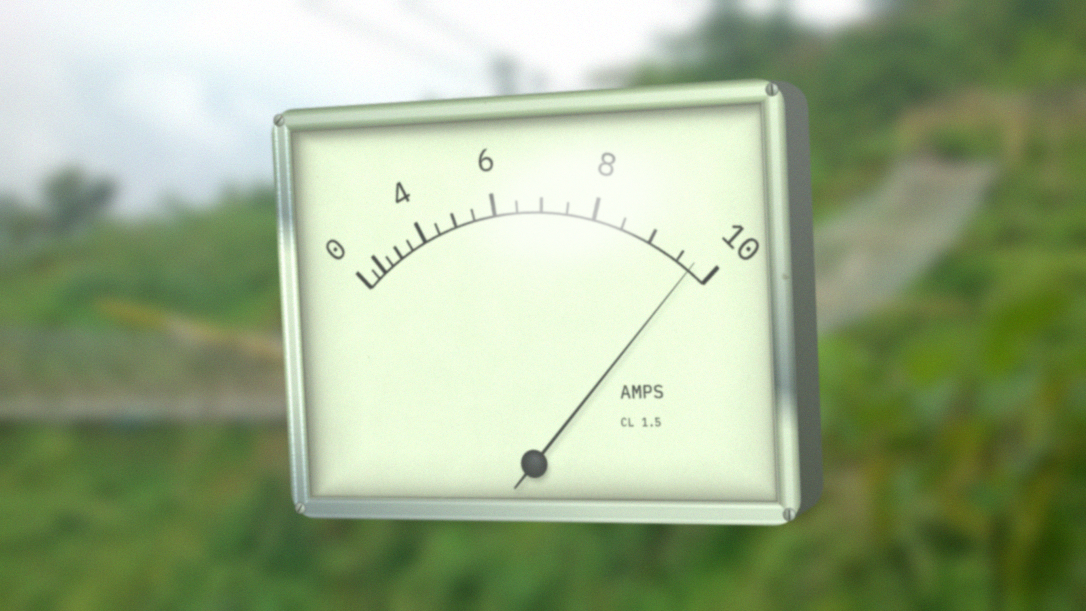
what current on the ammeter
9.75 A
